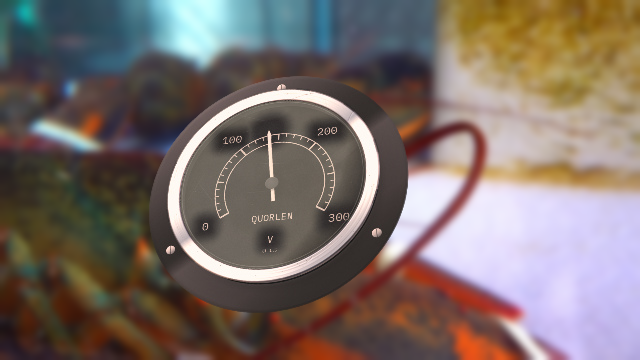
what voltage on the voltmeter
140 V
